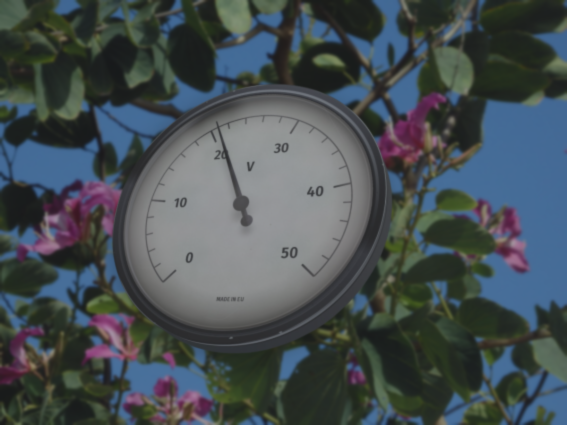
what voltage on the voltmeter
21 V
